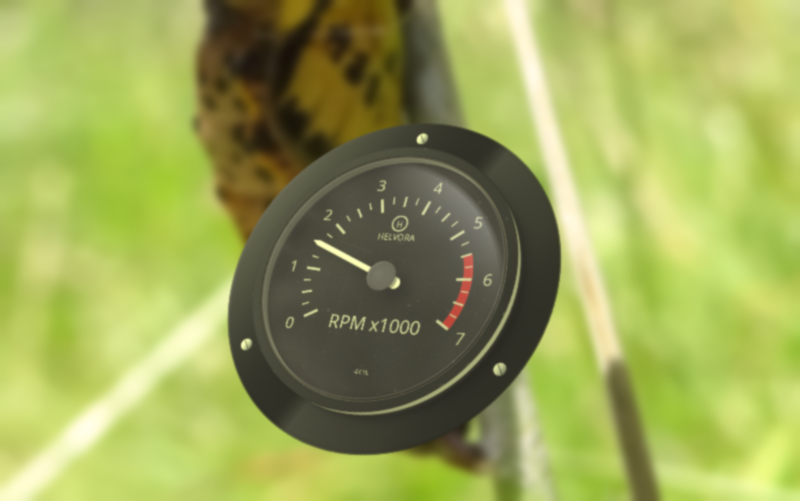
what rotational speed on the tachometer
1500 rpm
